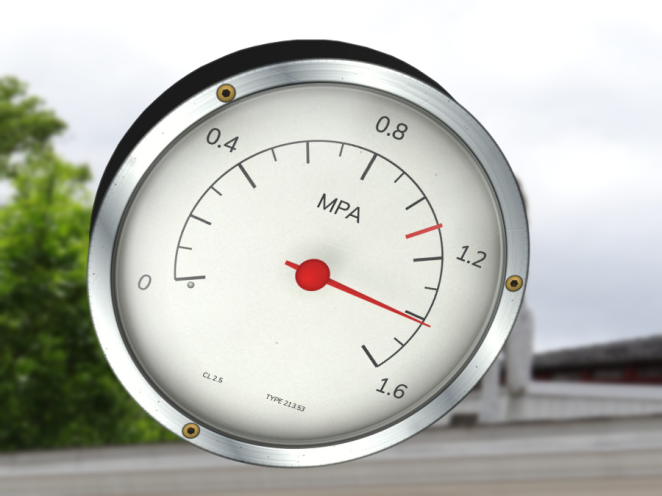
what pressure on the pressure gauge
1.4 MPa
